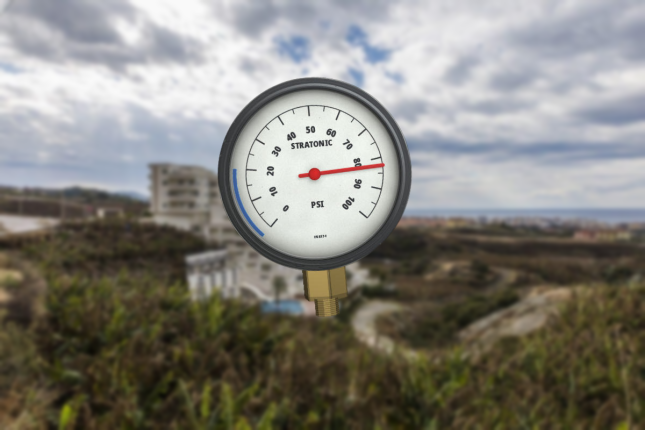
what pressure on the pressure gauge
82.5 psi
